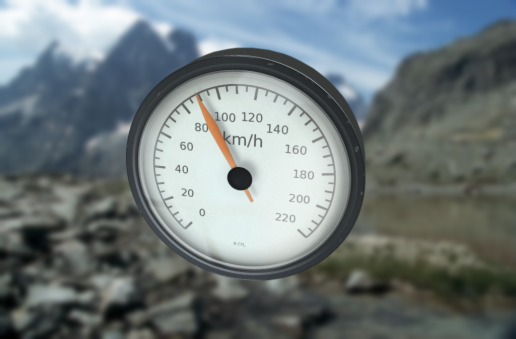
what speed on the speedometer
90 km/h
